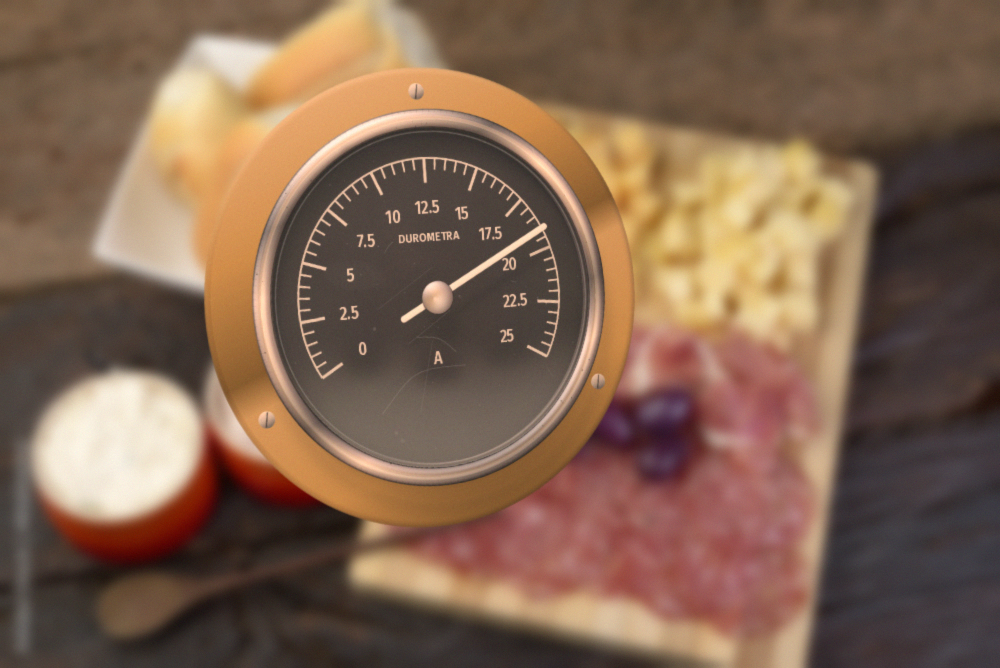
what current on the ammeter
19 A
